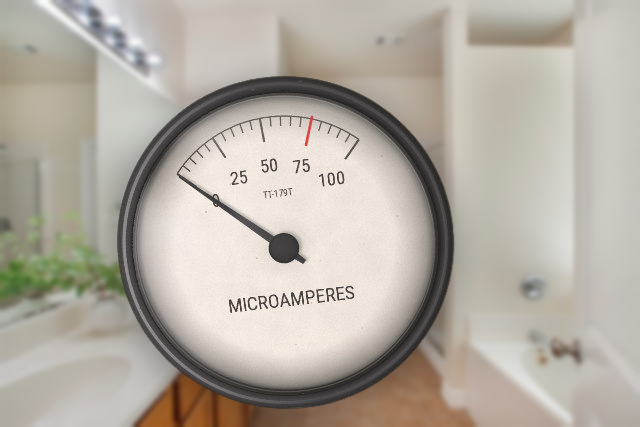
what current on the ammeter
0 µA
